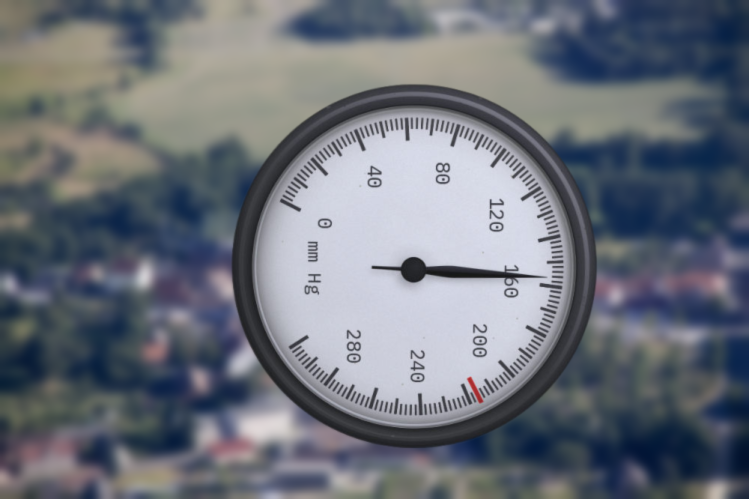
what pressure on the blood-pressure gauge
156 mmHg
